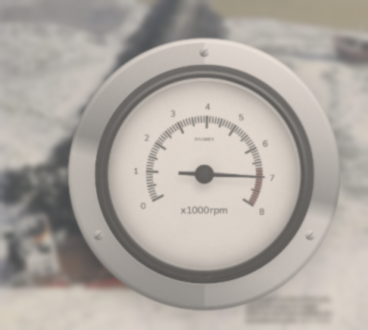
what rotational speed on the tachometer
7000 rpm
